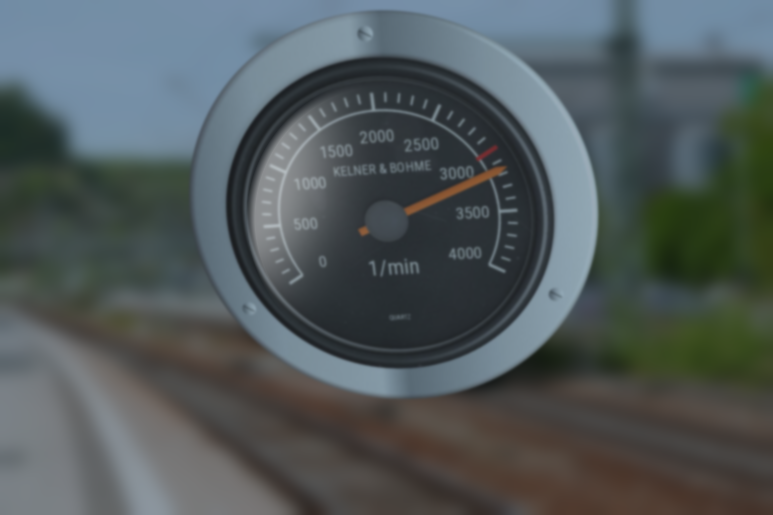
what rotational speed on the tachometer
3150 rpm
